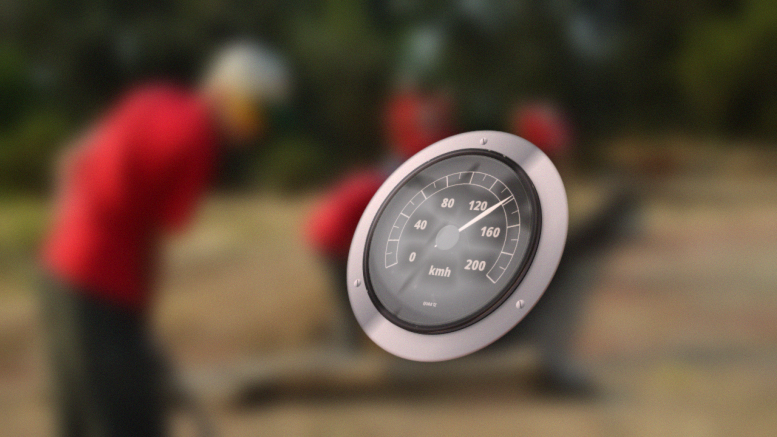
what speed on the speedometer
140 km/h
